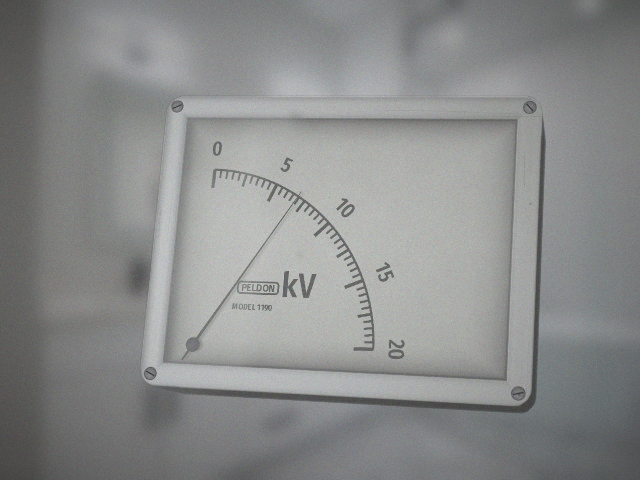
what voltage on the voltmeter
7 kV
